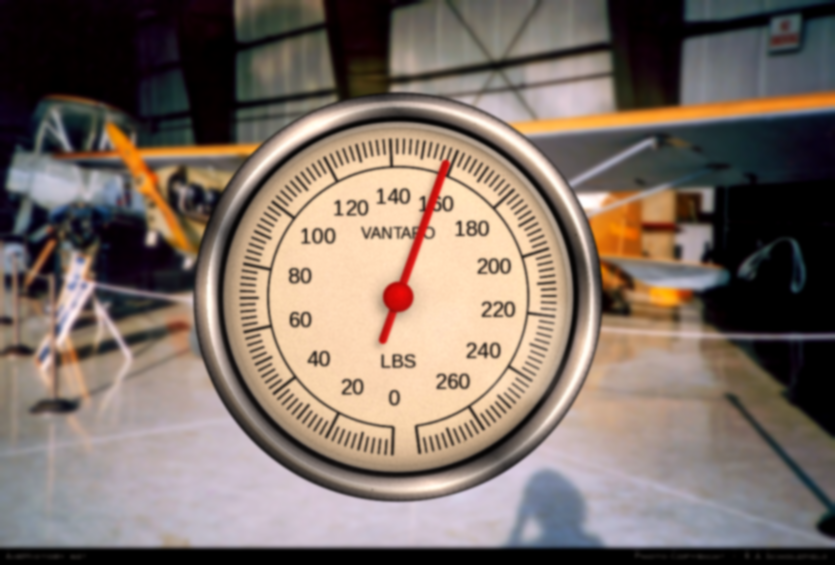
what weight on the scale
158 lb
